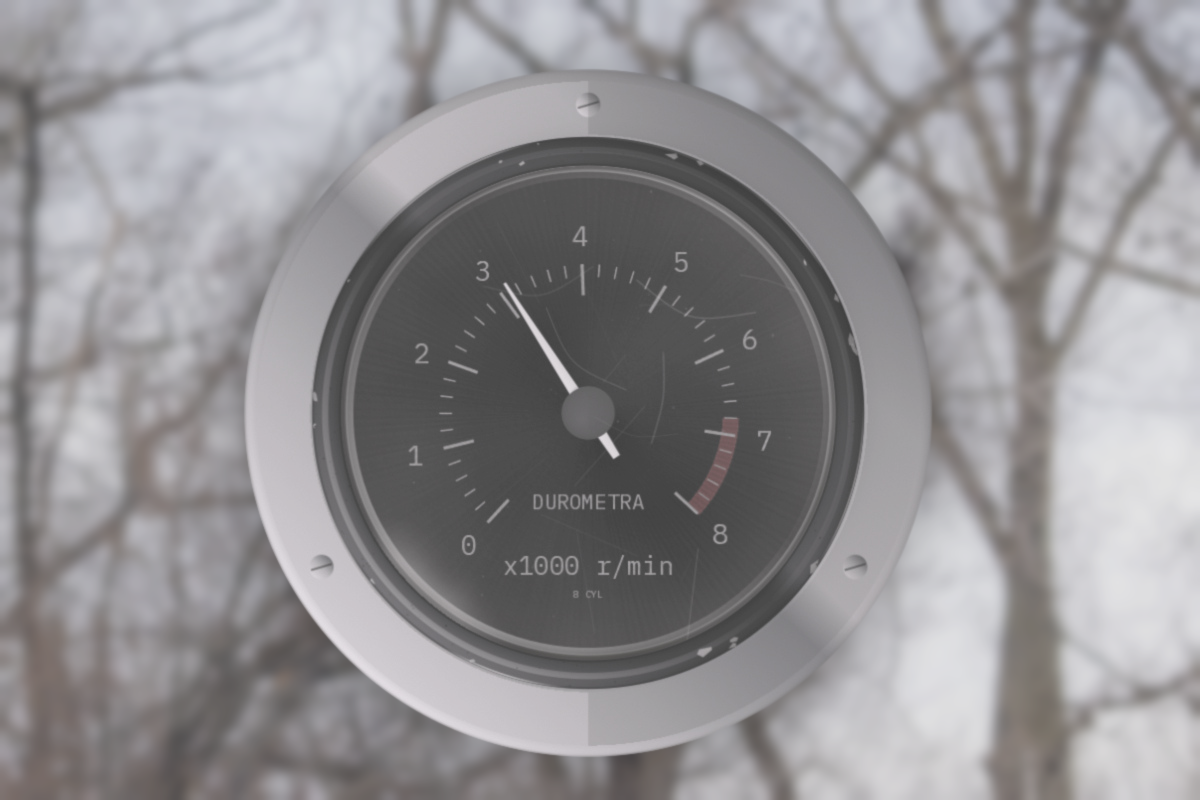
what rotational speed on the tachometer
3100 rpm
